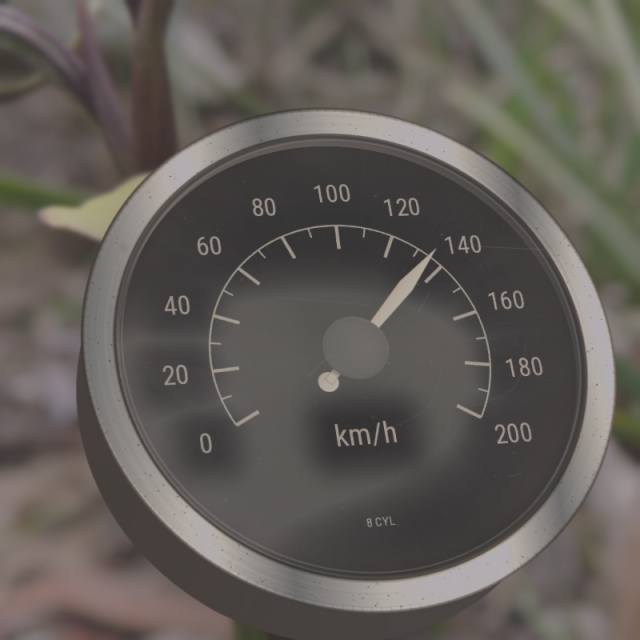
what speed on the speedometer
135 km/h
